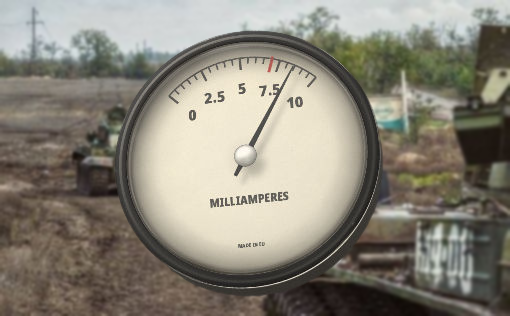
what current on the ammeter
8.5 mA
